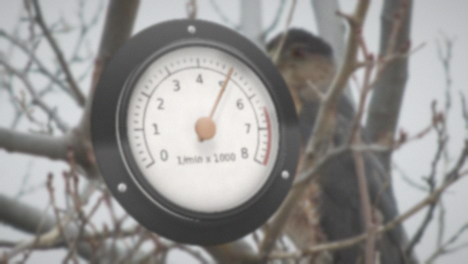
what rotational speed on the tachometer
5000 rpm
